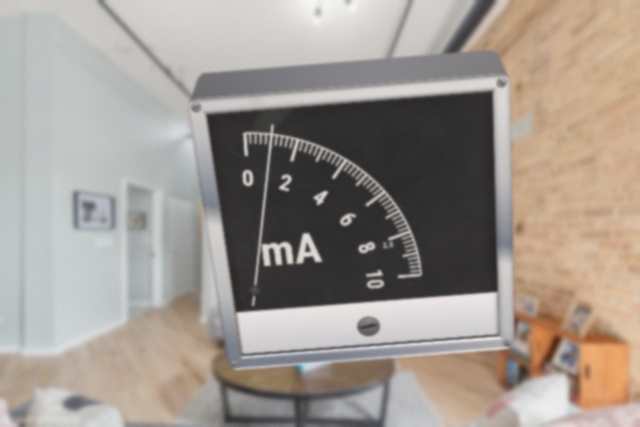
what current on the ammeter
1 mA
